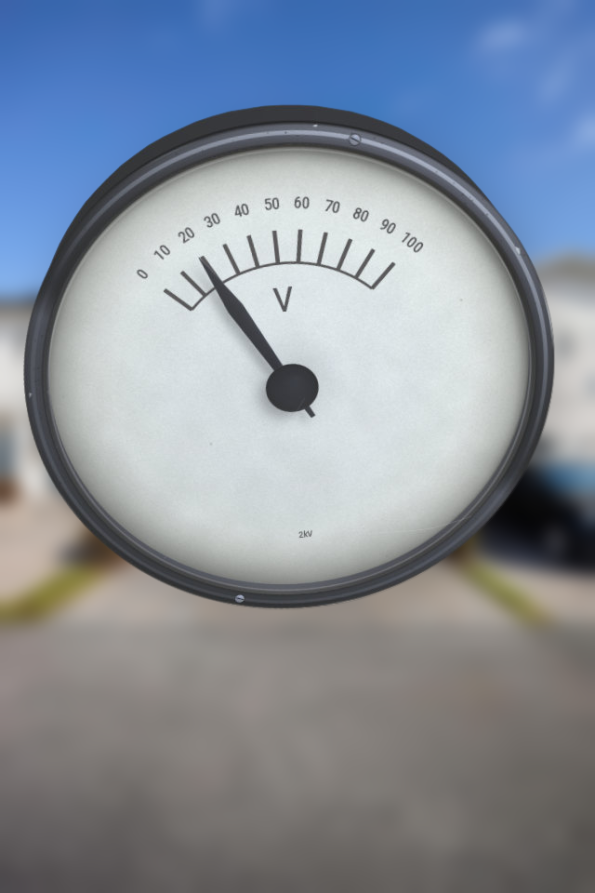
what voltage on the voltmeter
20 V
